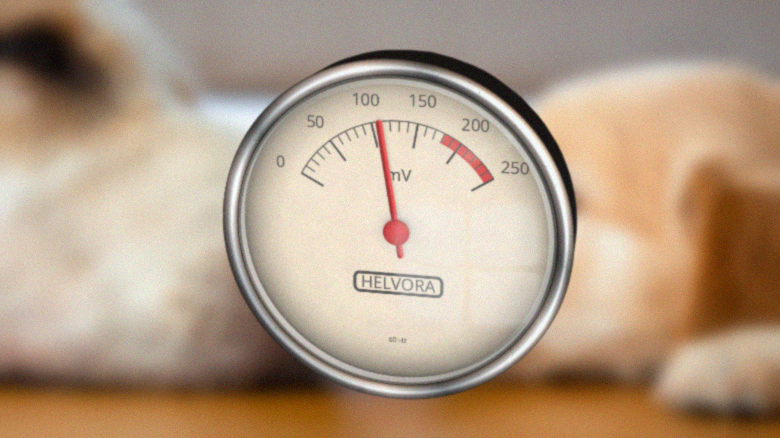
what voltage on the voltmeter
110 mV
